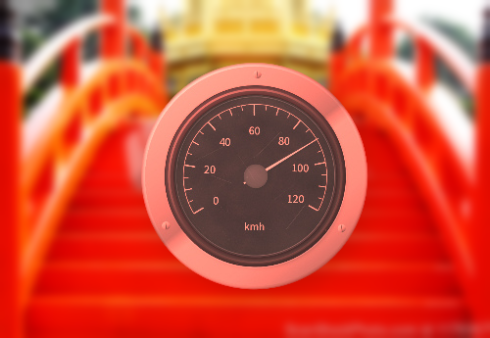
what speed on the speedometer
90 km/h
